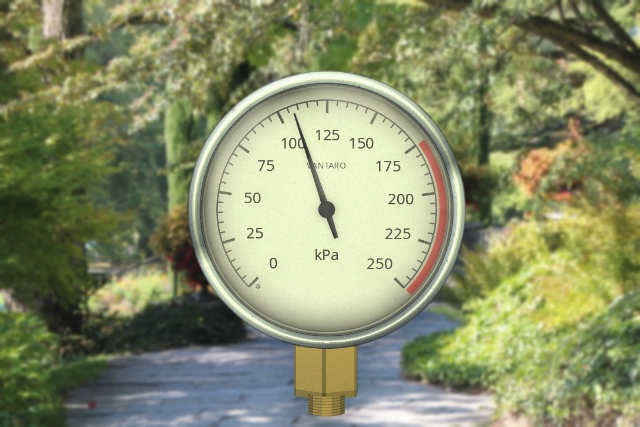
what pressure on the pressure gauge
107.5 kPa
